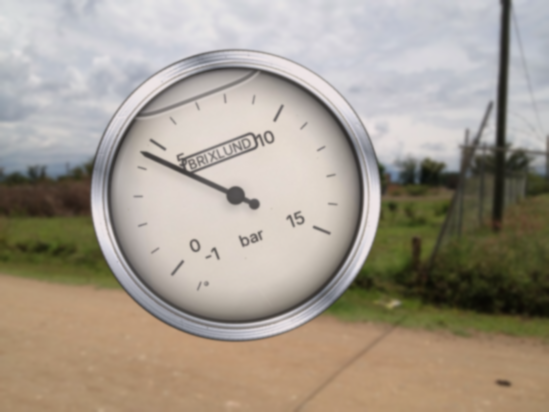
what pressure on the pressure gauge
4.5 bar
